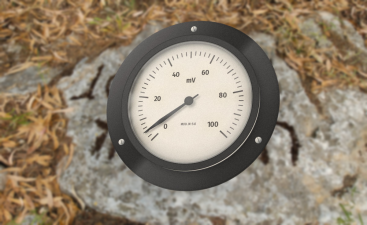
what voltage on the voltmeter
4 mV
